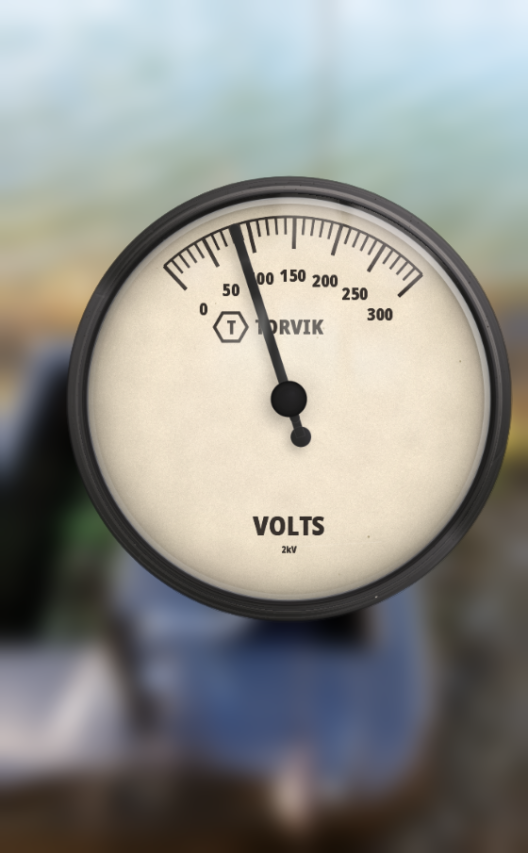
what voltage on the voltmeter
85 V
